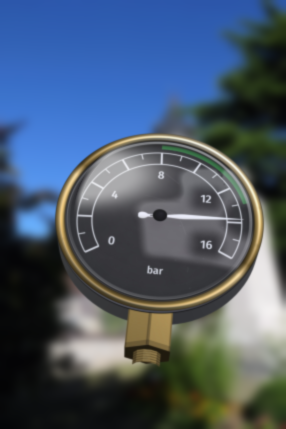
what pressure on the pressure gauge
14 bar
